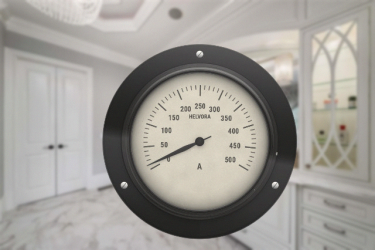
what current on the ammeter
10 A
